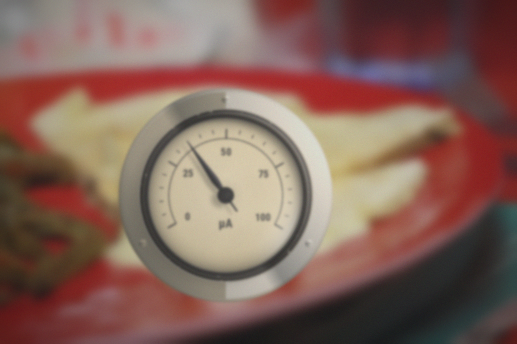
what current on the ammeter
35 µA
